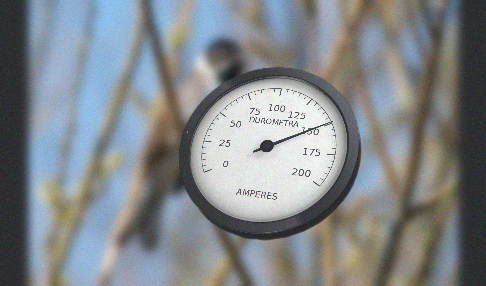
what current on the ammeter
150 A
